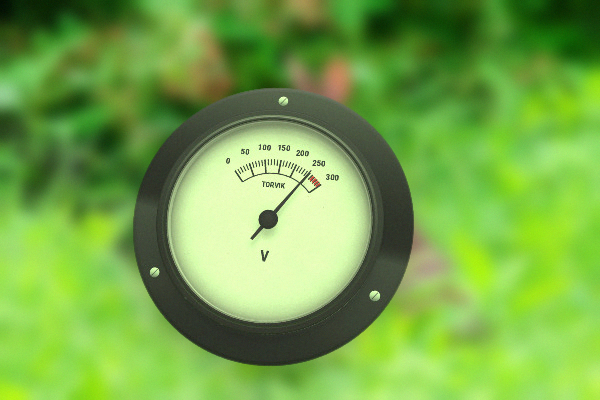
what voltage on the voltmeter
250 V
